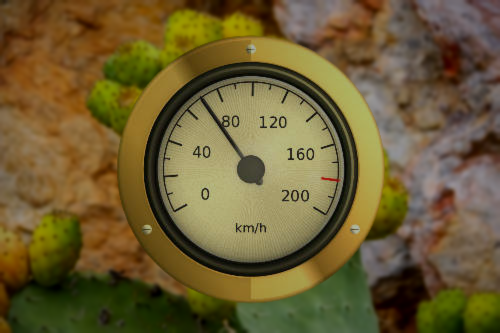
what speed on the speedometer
70 km/h
